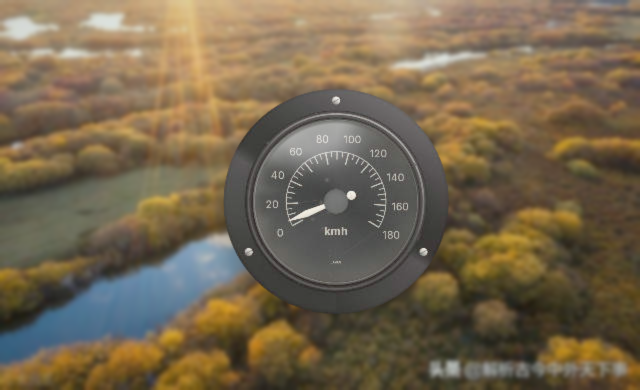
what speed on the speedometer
5 km/h
